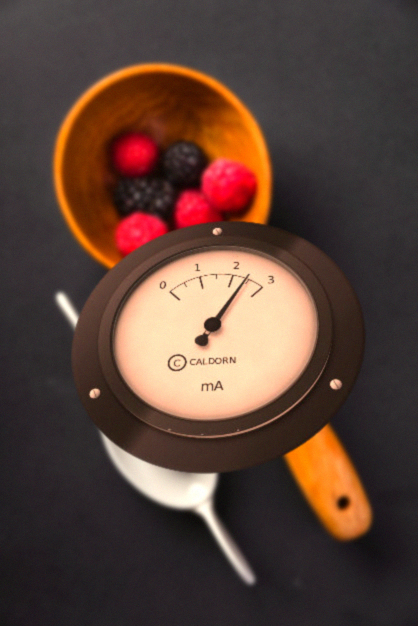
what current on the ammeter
2.5 mA
